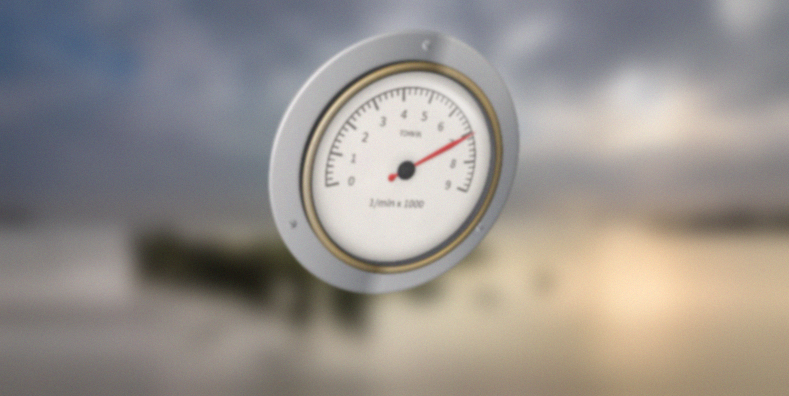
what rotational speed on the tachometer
7000 rpm
